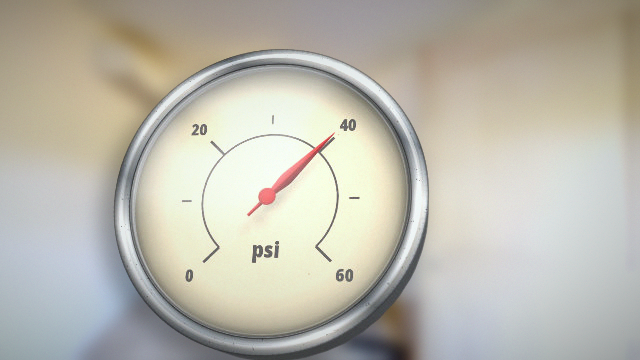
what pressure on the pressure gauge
40 psi
